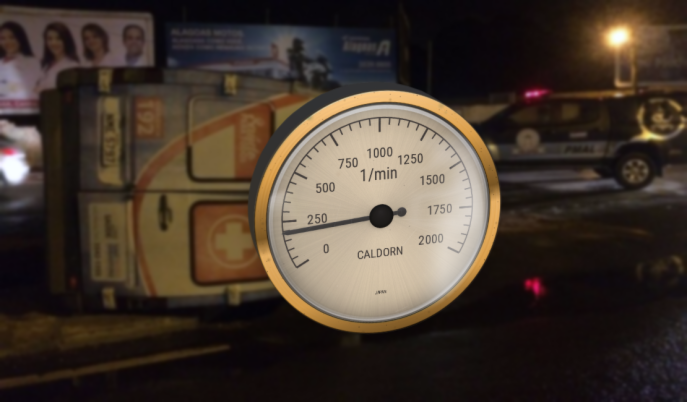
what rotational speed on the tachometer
200 rpm
